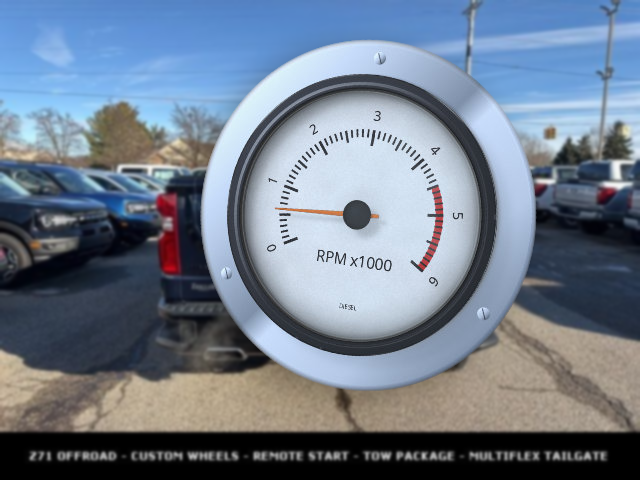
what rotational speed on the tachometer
600 rpm
